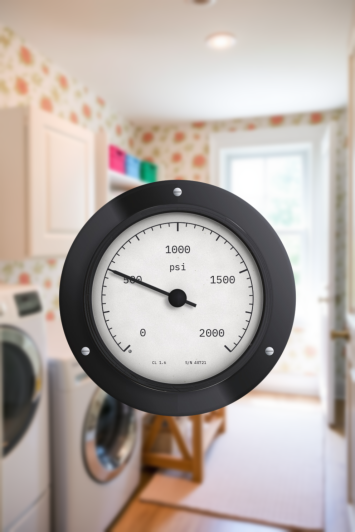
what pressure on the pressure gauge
500 psi
